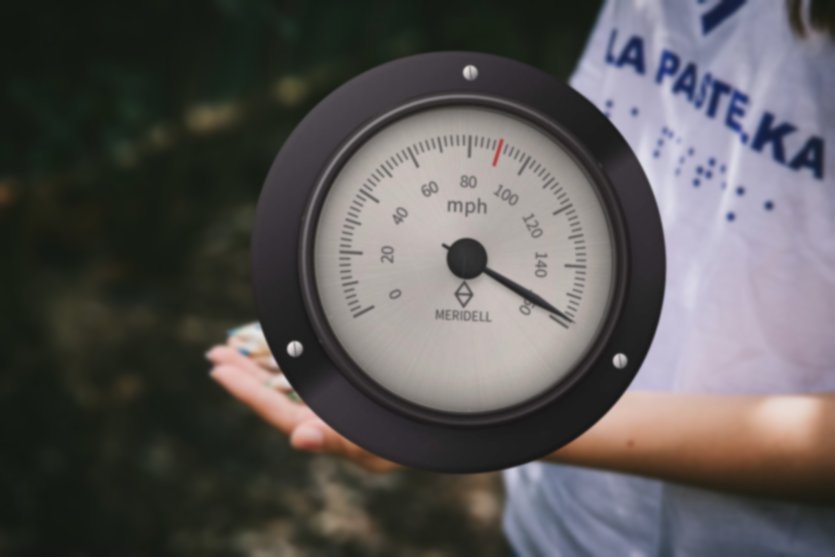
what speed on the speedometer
158 mph
